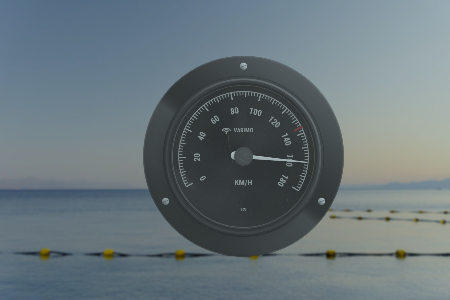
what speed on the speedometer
160 km/h
